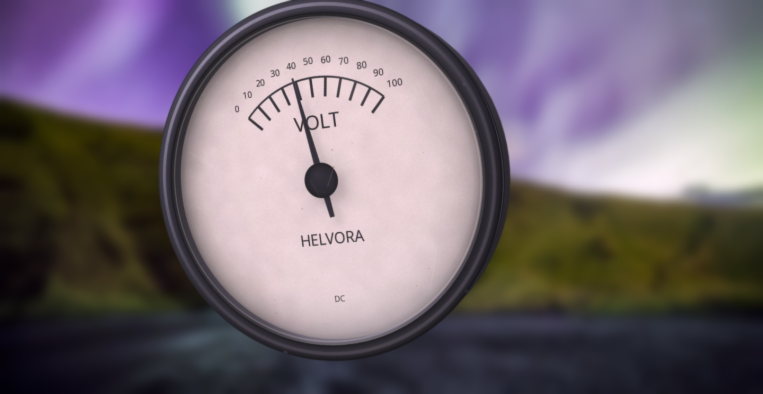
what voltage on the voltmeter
40 V
